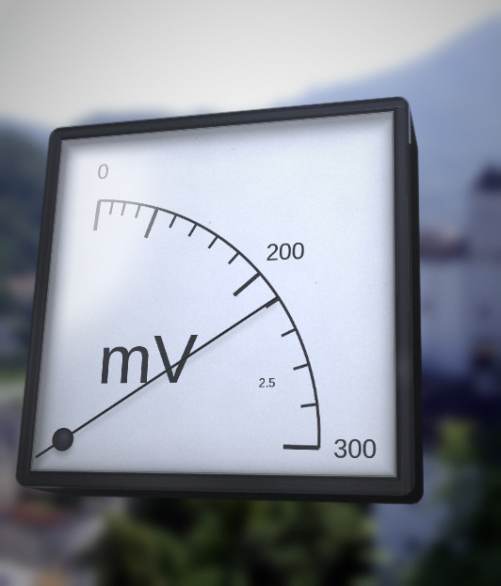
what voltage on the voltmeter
220 mV
